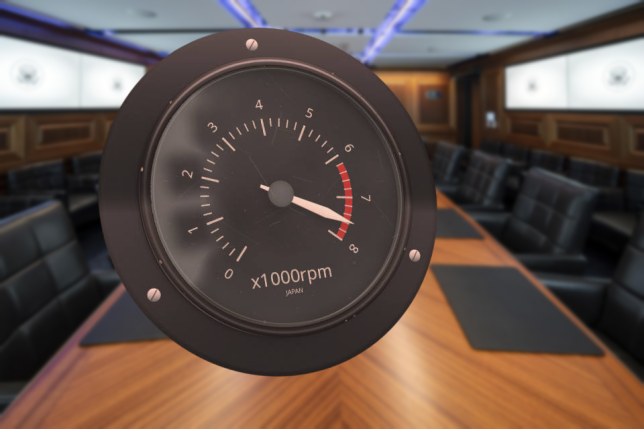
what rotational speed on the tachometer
7600 rpm
